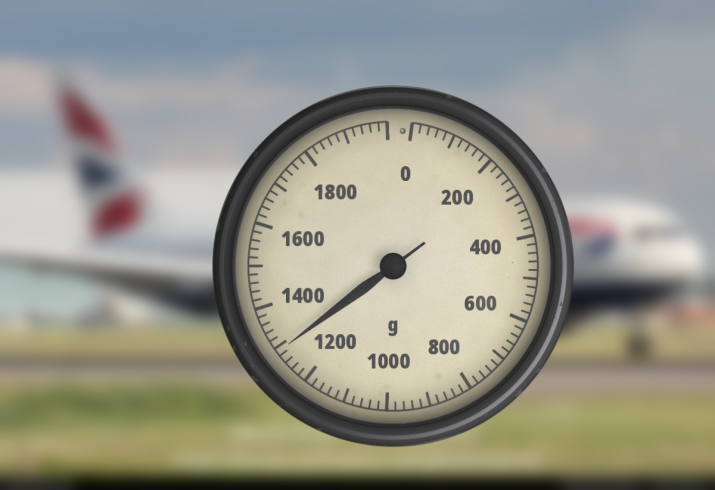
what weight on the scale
1290 g
